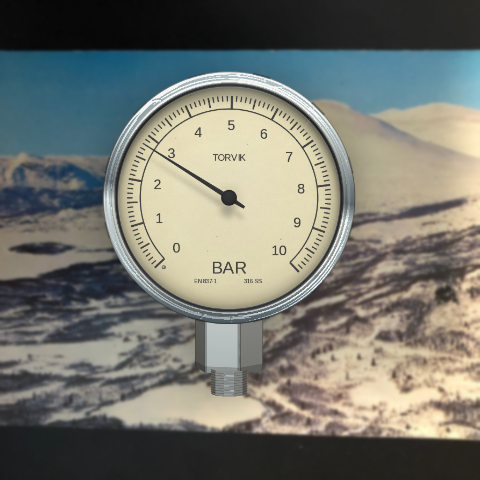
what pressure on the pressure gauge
2.8 bar
